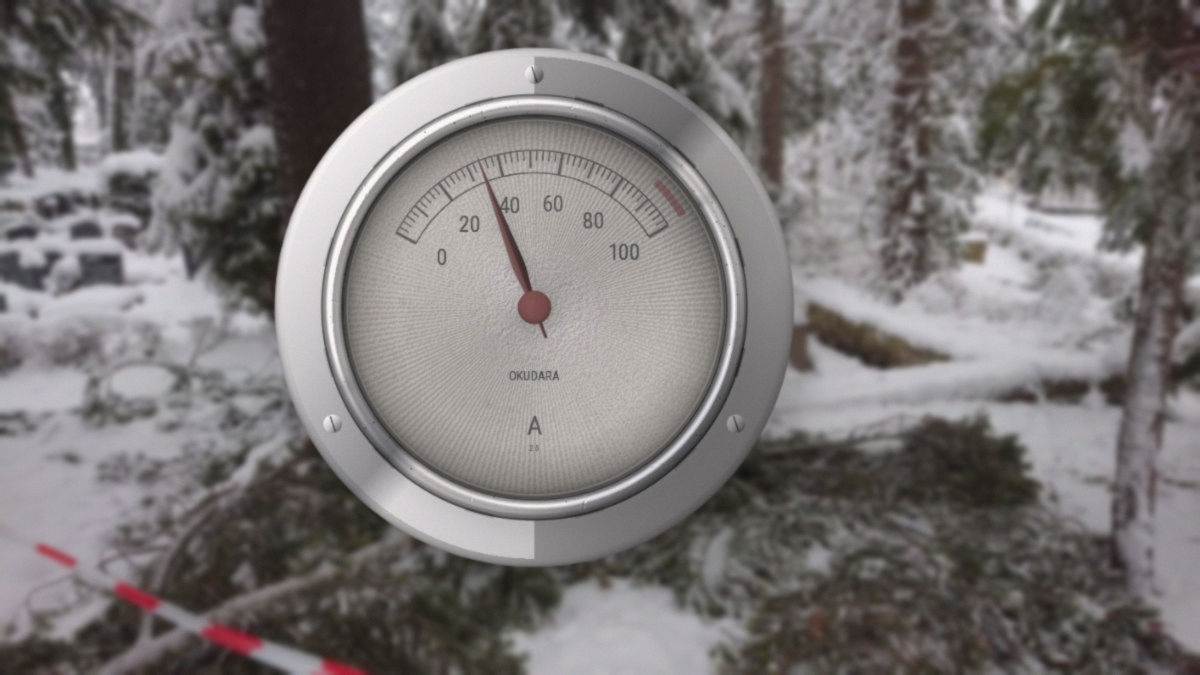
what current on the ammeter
34 A
